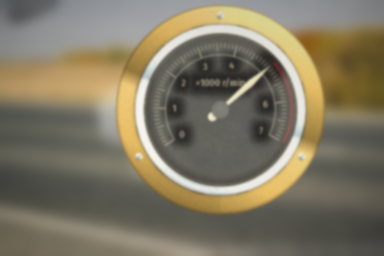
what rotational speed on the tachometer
5000 rpm
